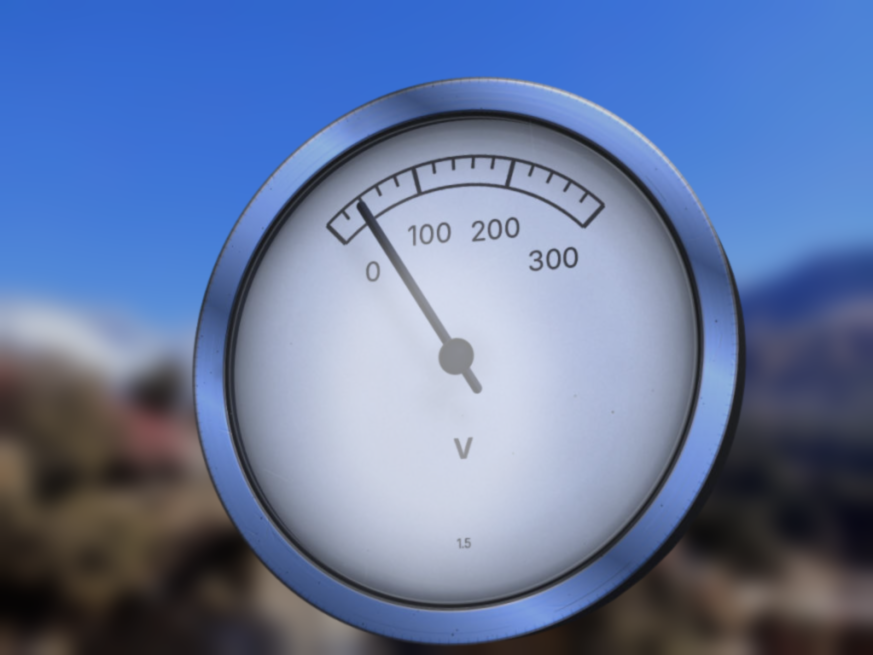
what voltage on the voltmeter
40 V
